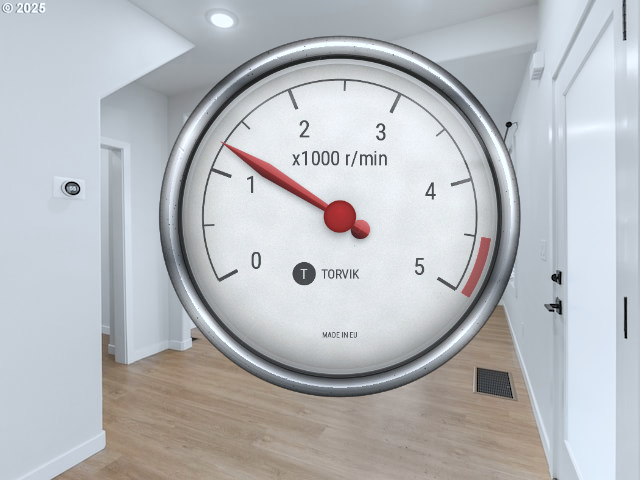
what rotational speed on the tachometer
1250 rpm
